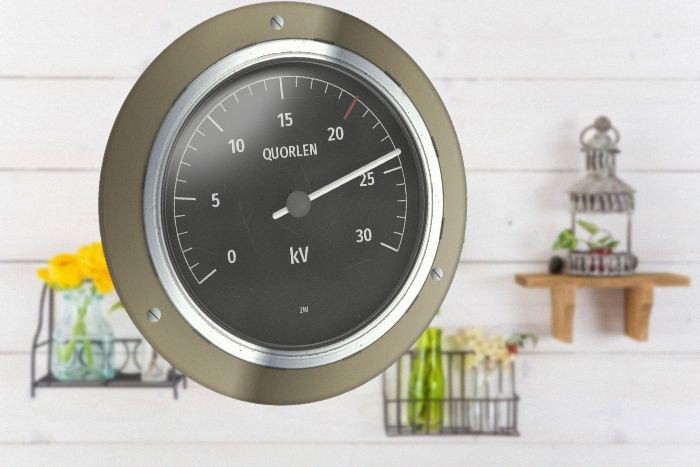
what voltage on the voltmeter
24 kV
